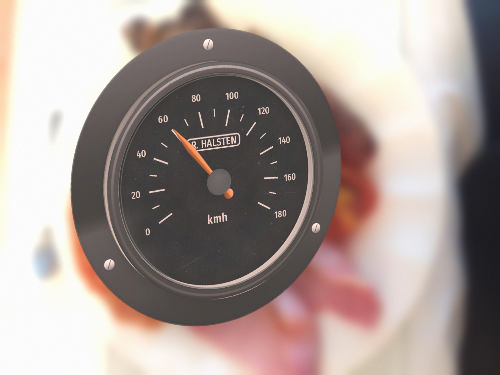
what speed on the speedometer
60 km/h
